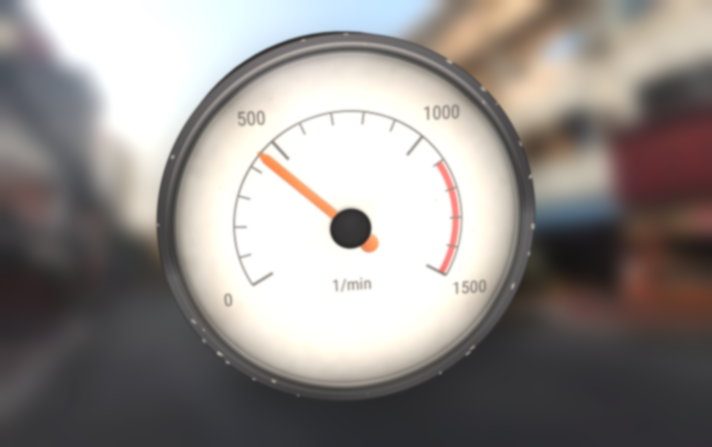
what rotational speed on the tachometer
450 rpm
